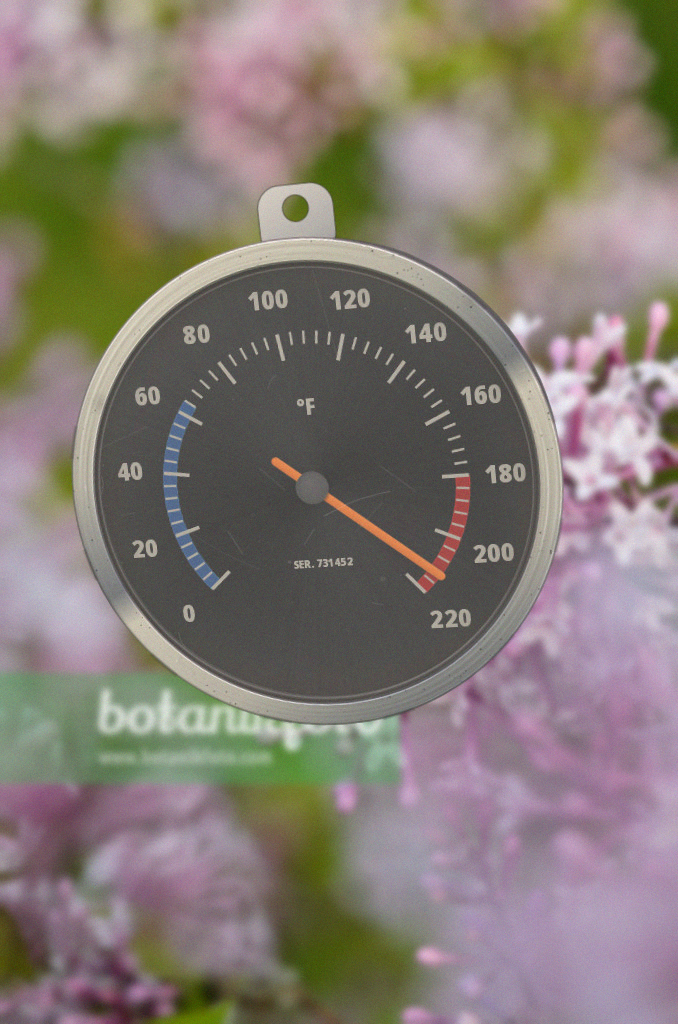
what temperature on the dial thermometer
212 °F
